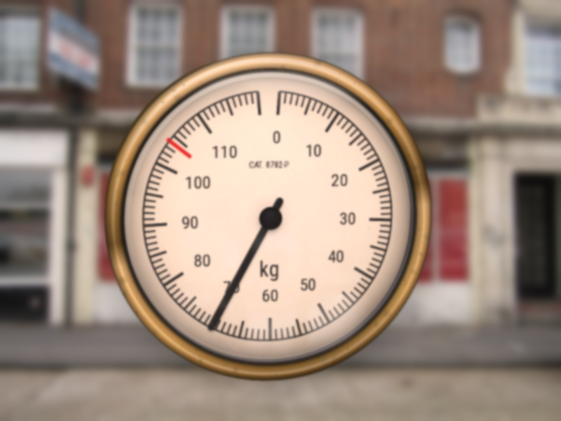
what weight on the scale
70 kg
